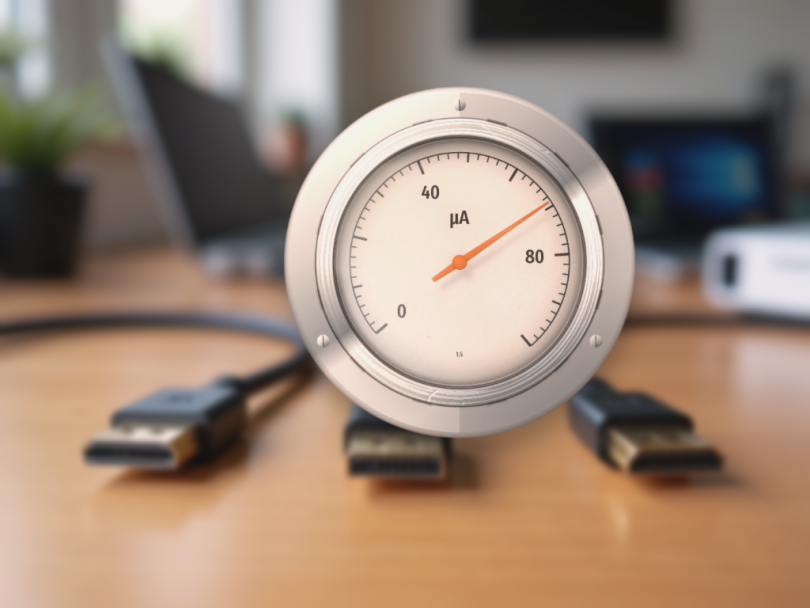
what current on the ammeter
69 µA
